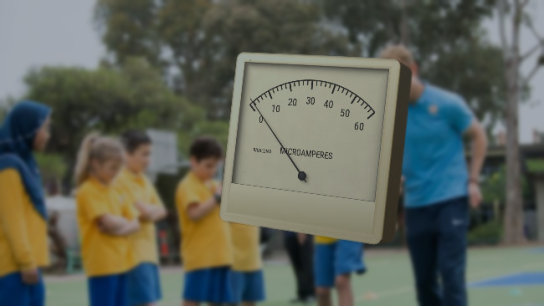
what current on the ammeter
2 µA
